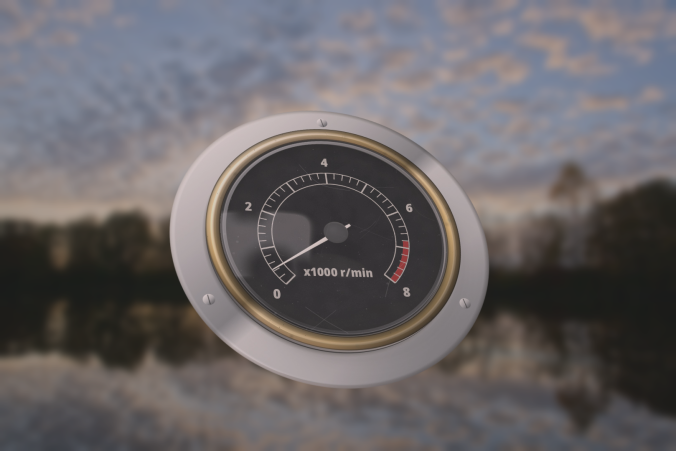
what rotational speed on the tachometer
400 rpm
